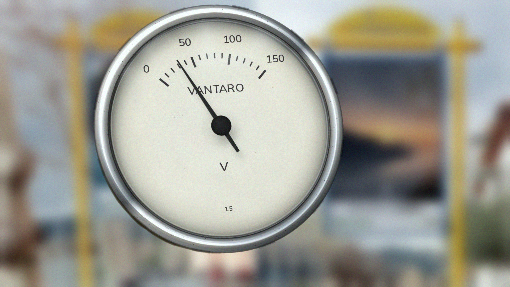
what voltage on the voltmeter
30 V
